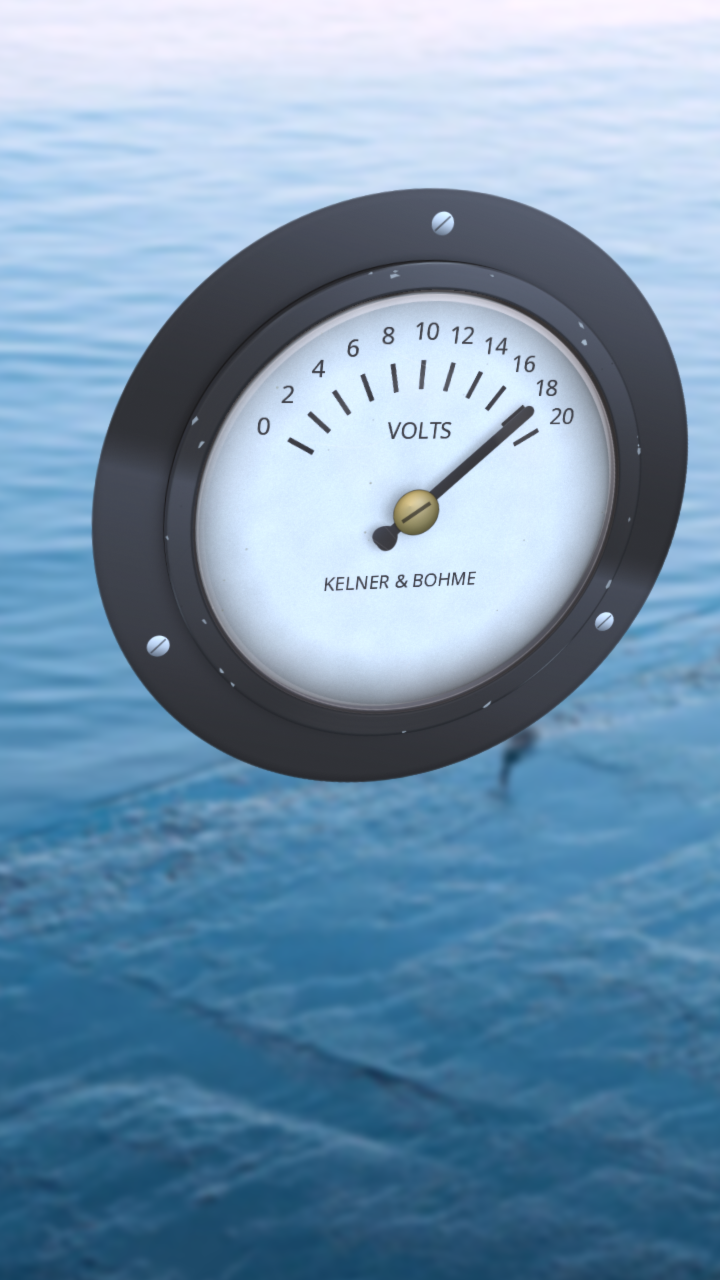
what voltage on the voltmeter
18 V
